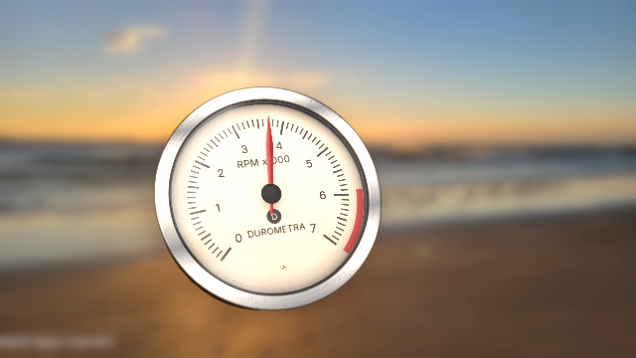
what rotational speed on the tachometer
3700 rpm
